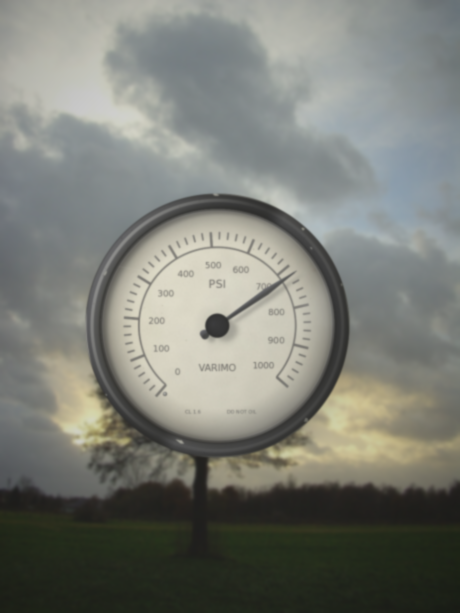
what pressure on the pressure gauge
720 psi
